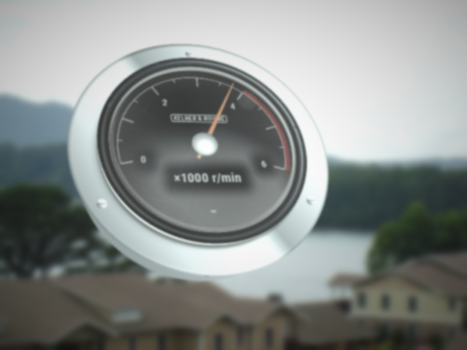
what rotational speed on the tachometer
3750 rpm
